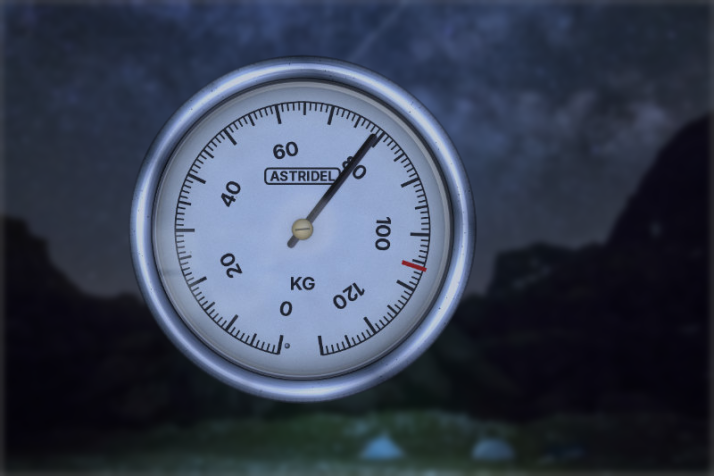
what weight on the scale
79 kg
